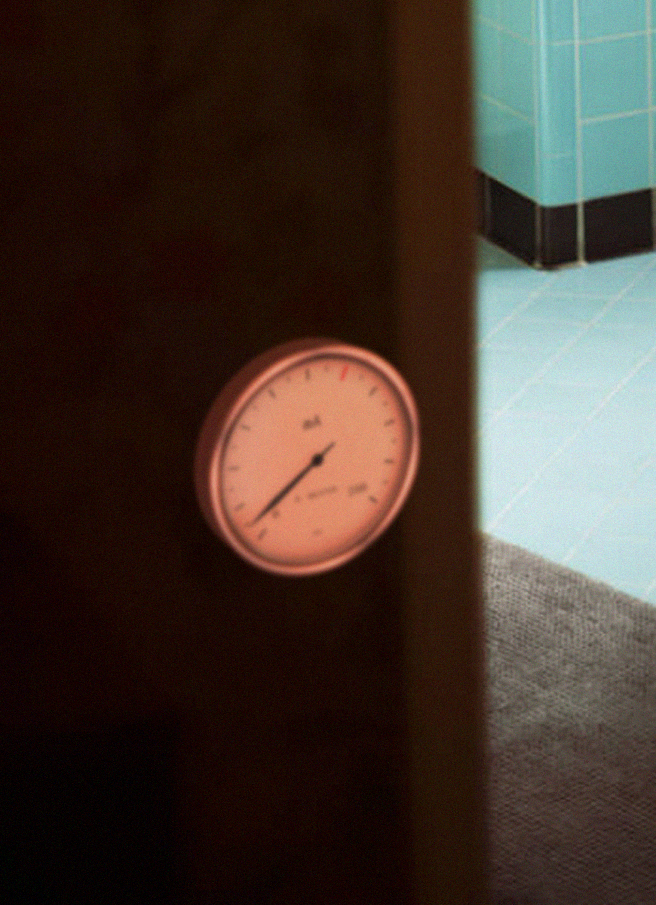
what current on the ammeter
10 mA
